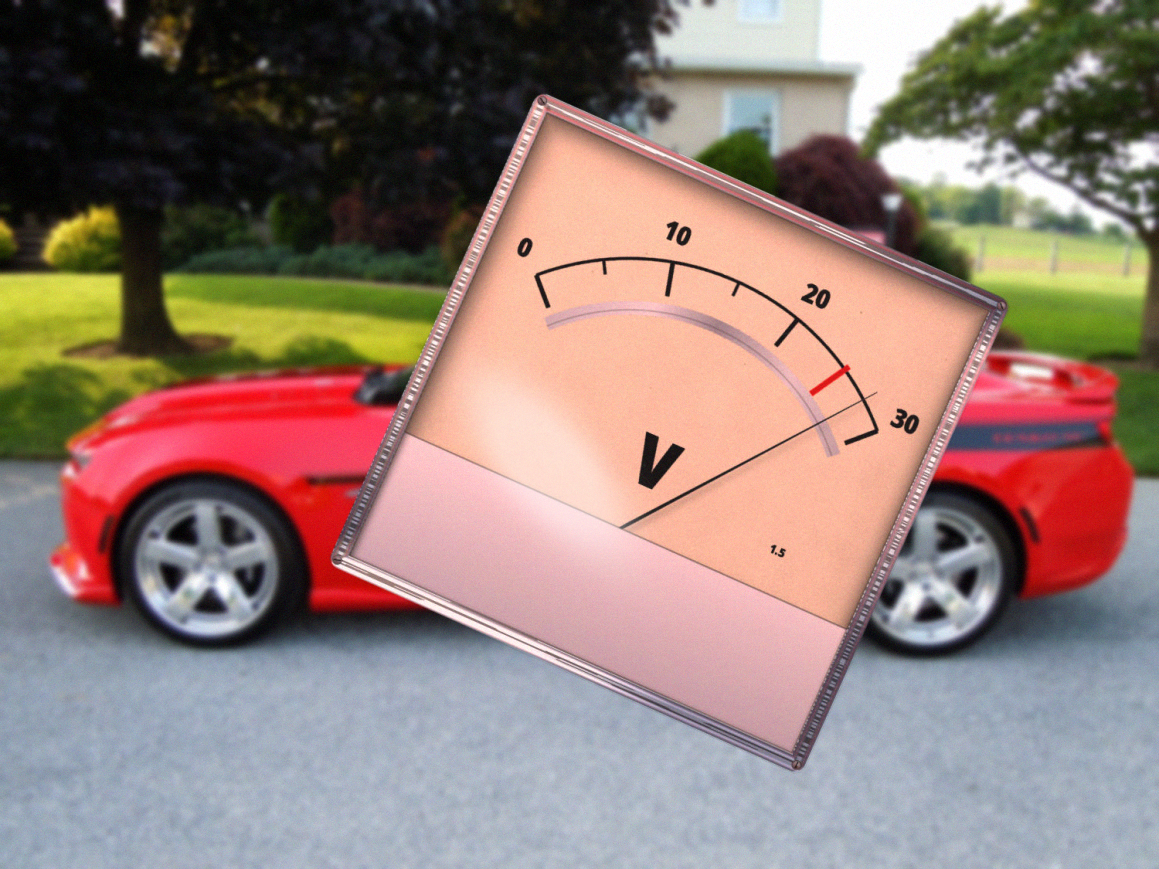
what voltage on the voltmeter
27.5 V
